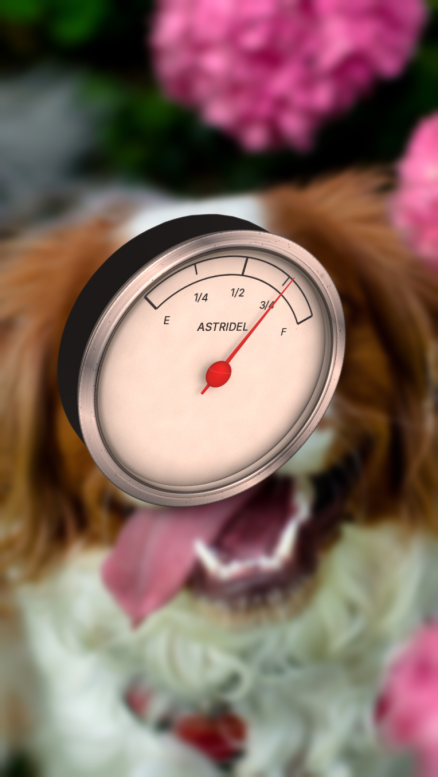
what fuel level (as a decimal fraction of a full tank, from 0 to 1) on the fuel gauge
0.75
